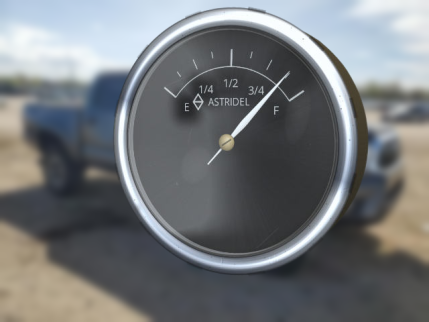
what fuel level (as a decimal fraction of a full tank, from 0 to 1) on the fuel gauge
0.875
